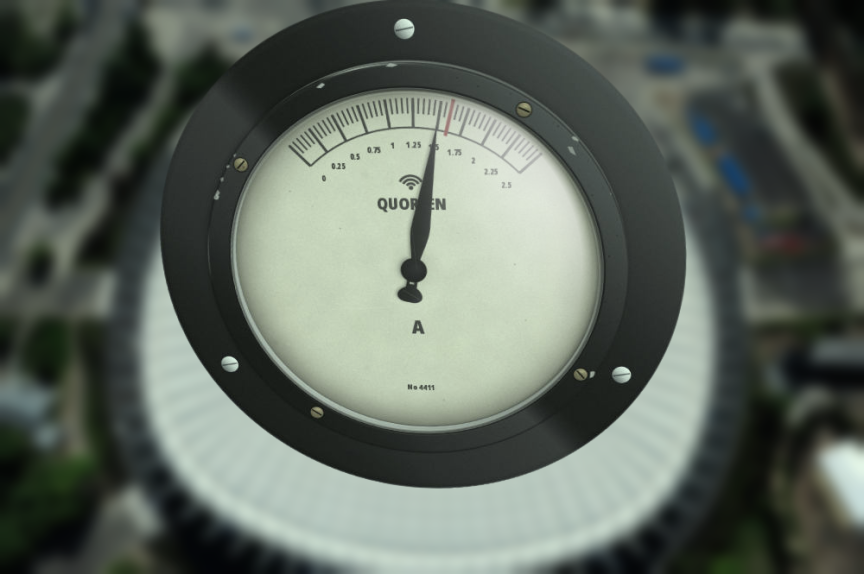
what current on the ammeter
1.5 A
